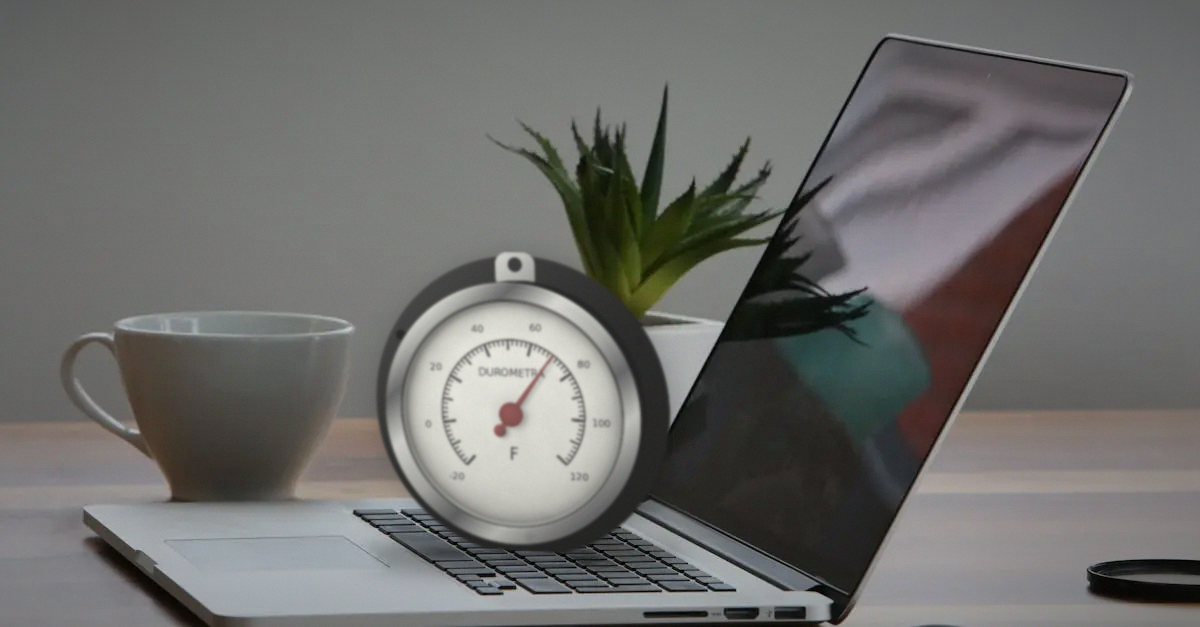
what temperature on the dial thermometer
70 °F
